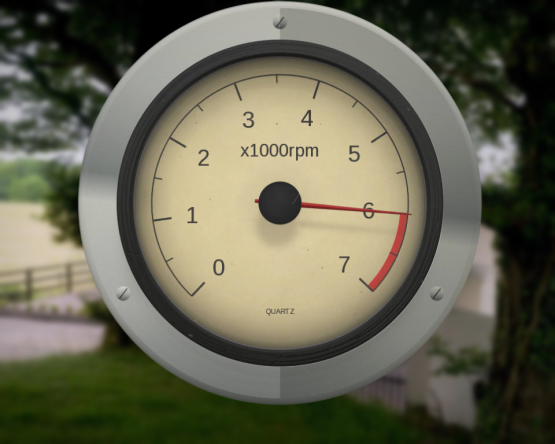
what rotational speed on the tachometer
6000 rpm
